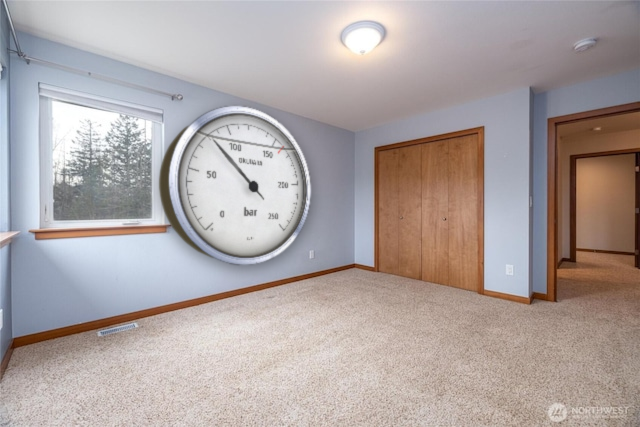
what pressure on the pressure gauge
80 bar
